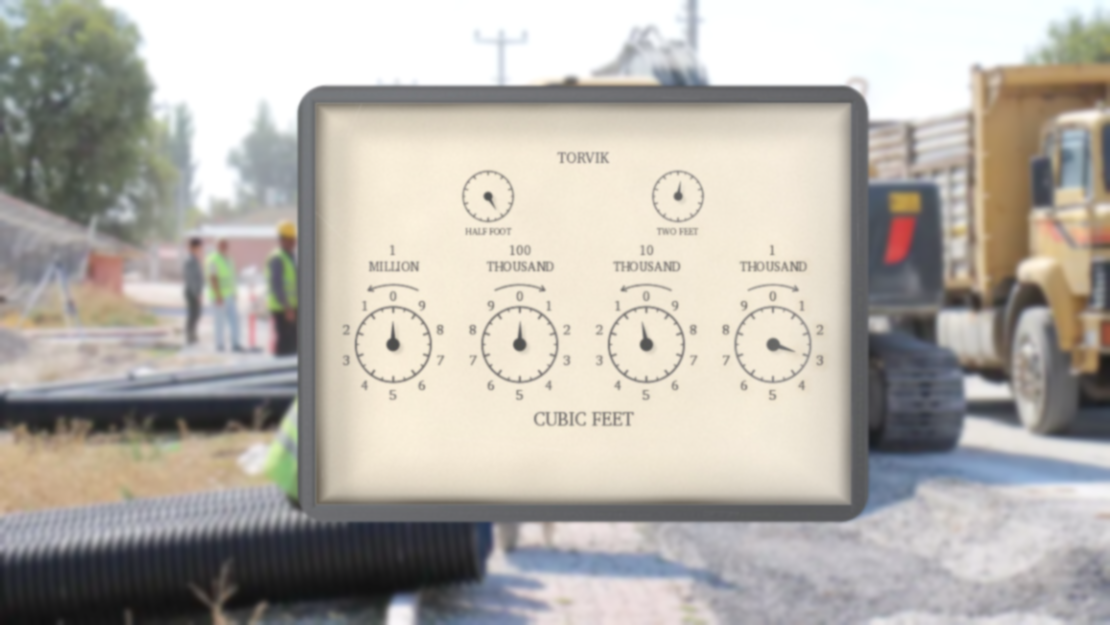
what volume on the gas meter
300 ft³
